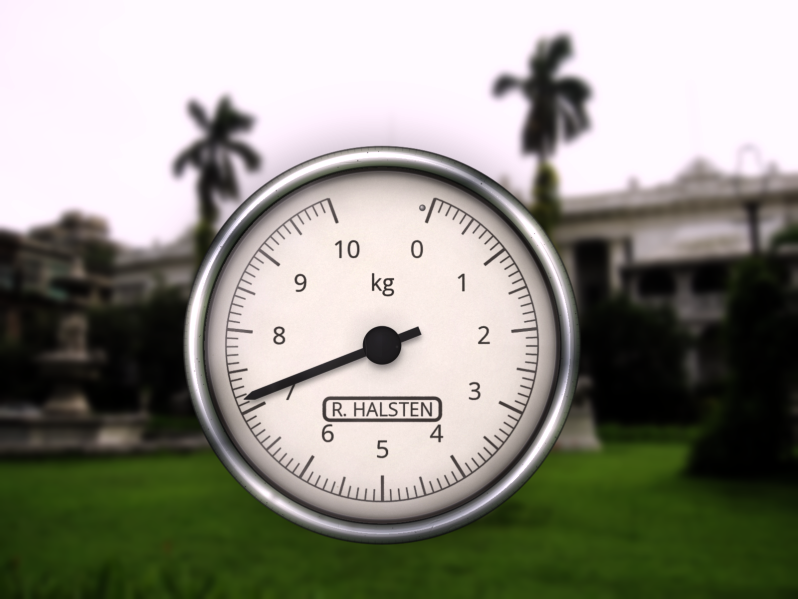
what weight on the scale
7.15 kg
